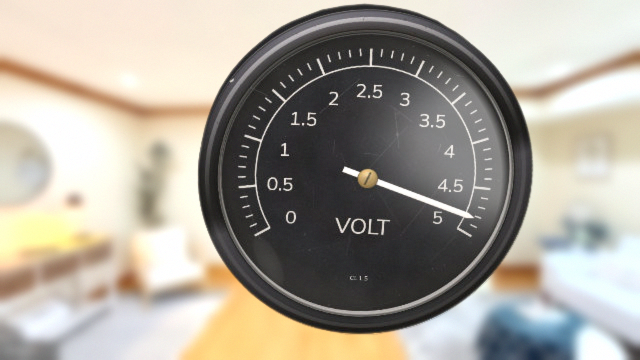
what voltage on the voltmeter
4.8 V
